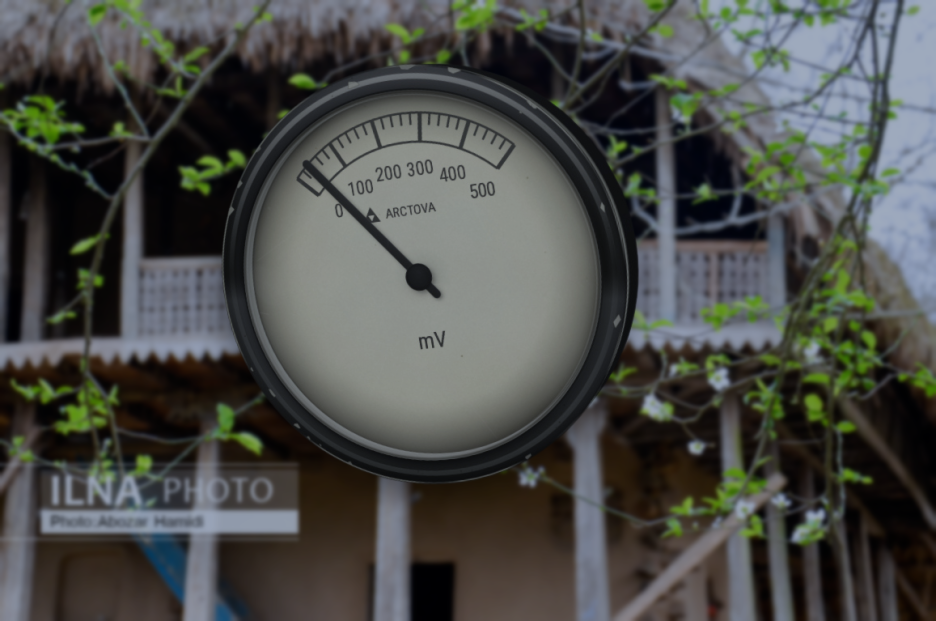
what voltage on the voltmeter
40 mV
